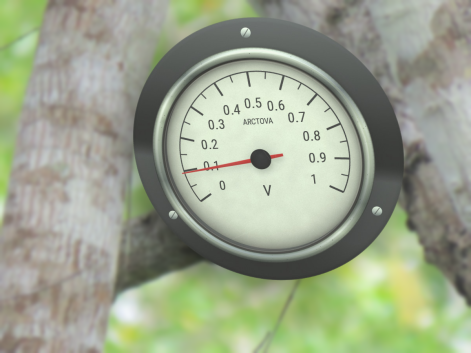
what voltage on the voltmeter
0.1 V
